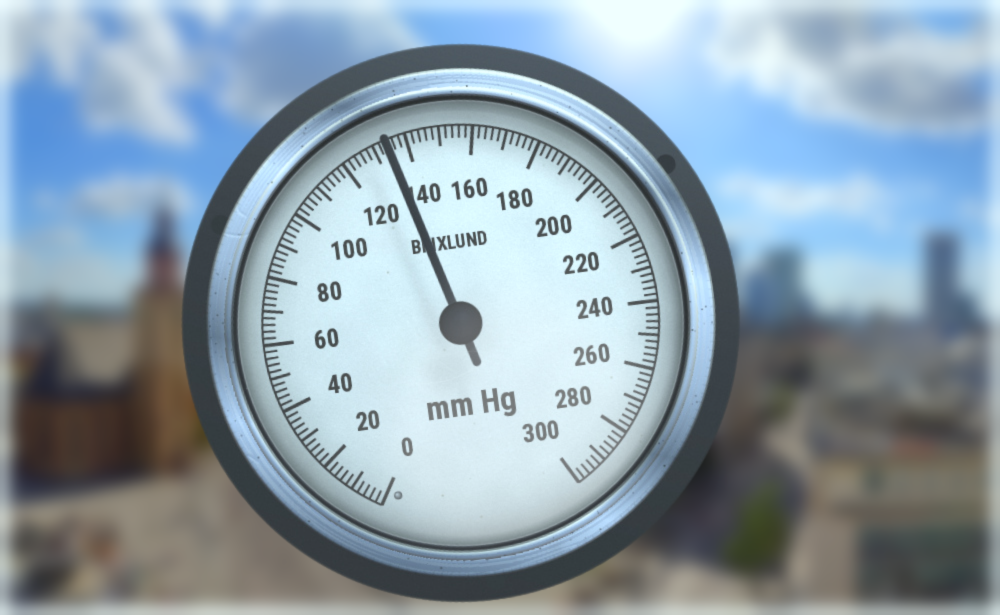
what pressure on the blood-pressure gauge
134 mmHg
